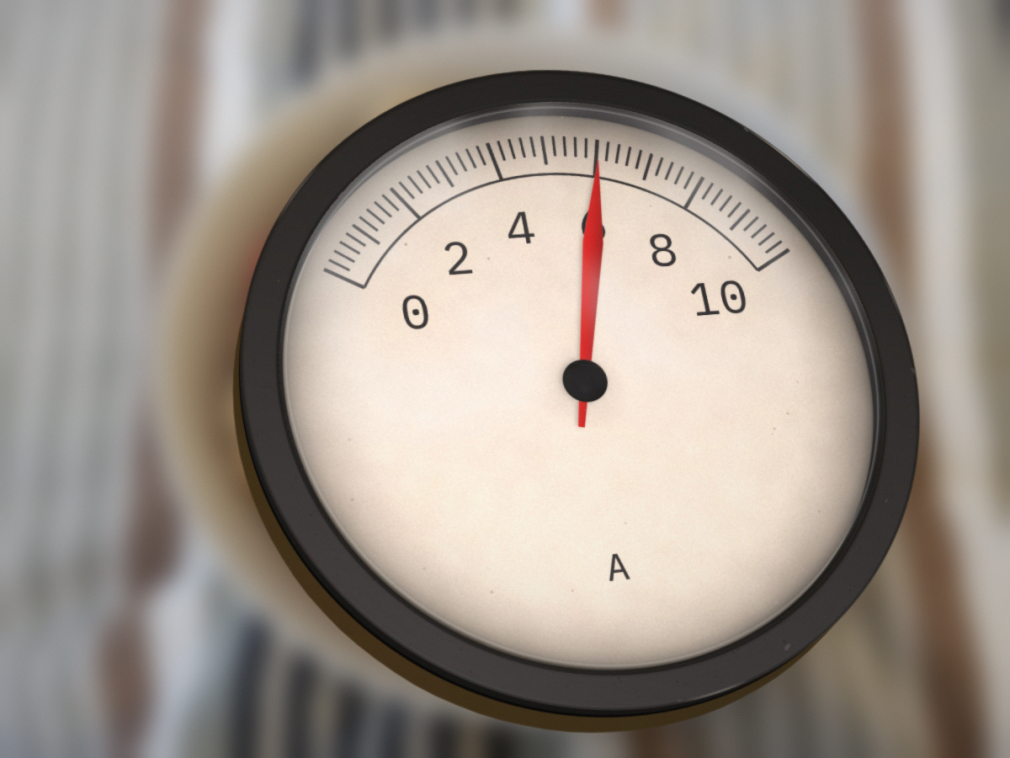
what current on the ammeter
6 A
